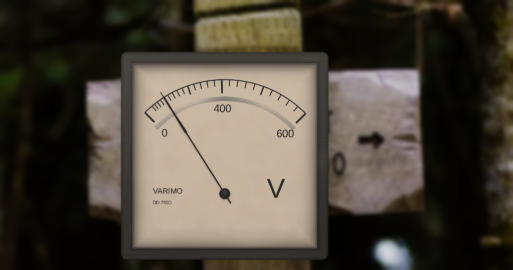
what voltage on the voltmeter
200 V
